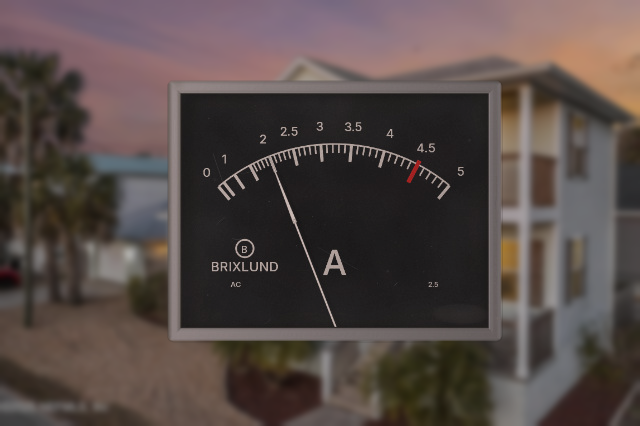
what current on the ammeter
2 A
